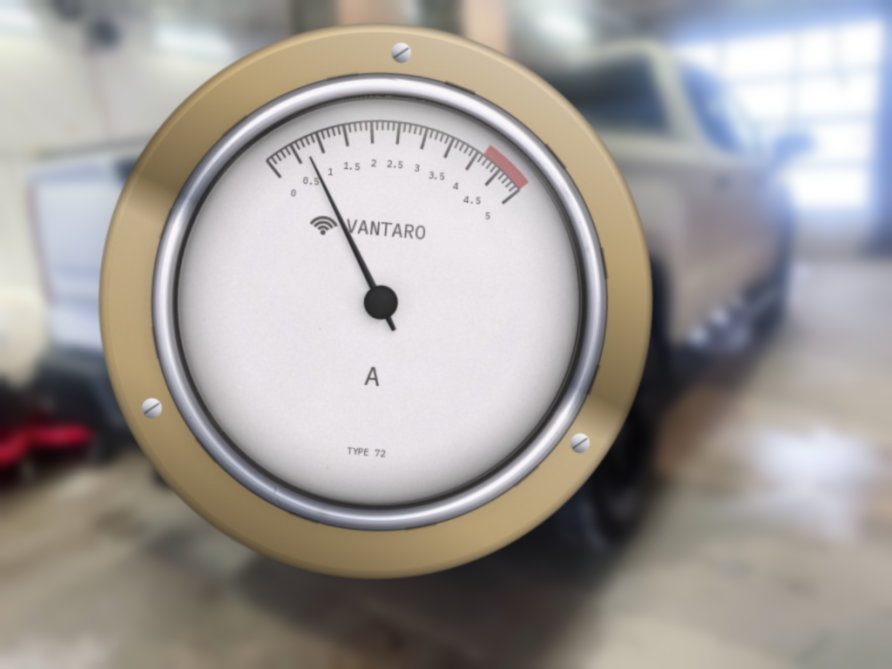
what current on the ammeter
0.7 A
